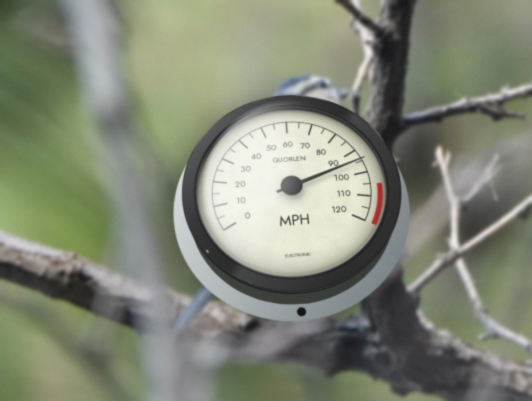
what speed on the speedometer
95 mph
